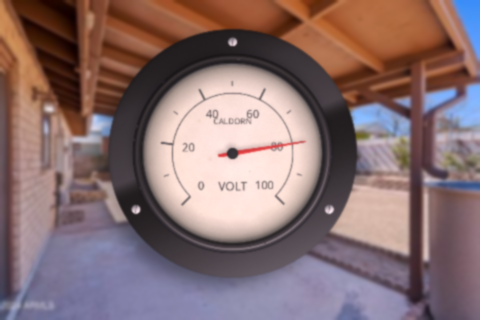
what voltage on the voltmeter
80 V
